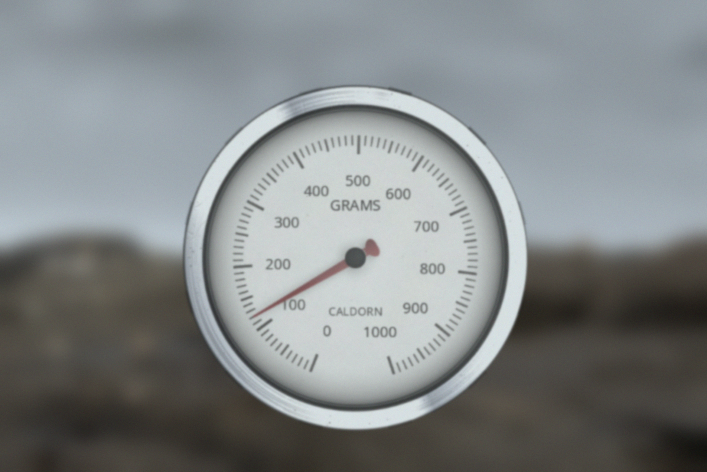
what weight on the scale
120 g
